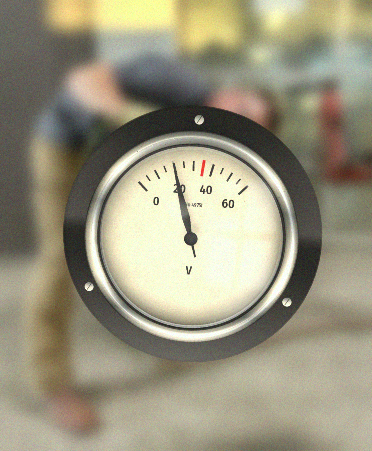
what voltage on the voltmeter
20 V
